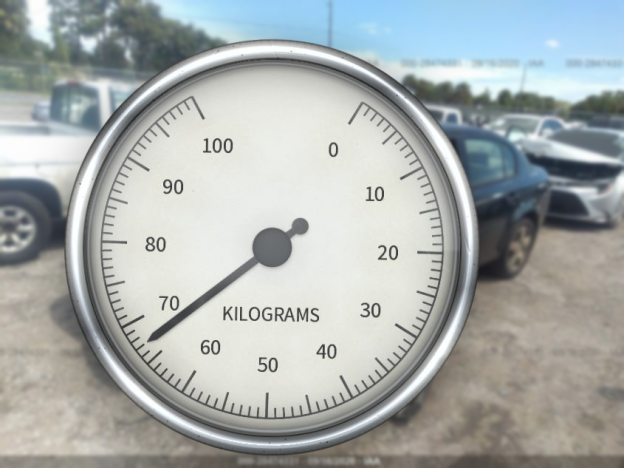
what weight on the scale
67 kg
